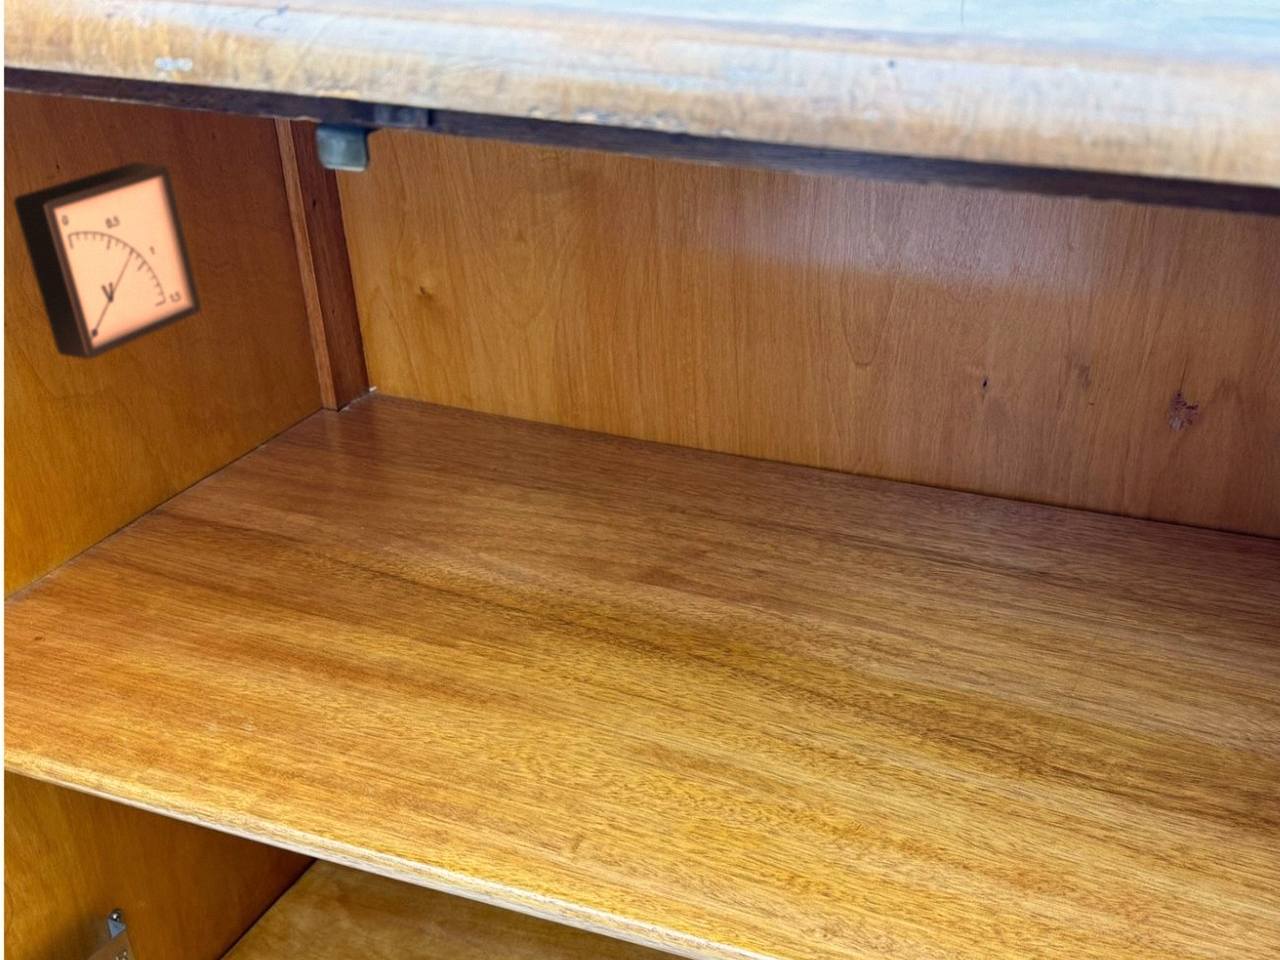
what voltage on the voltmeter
0.8 V
